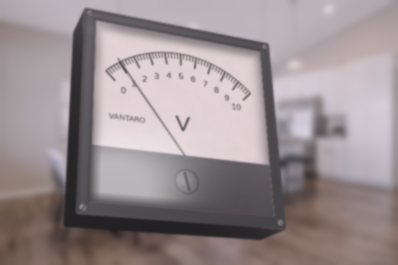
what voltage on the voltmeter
1 V
